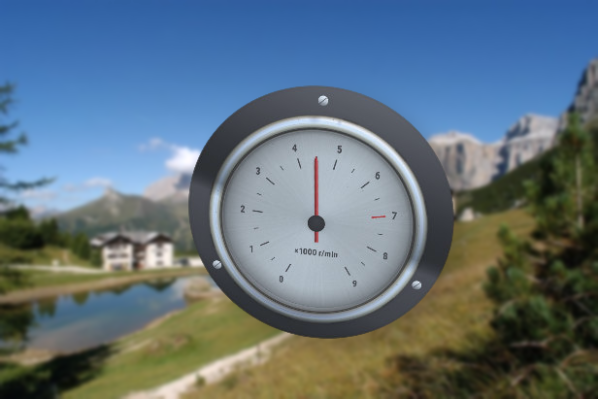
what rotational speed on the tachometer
4500 rpm
